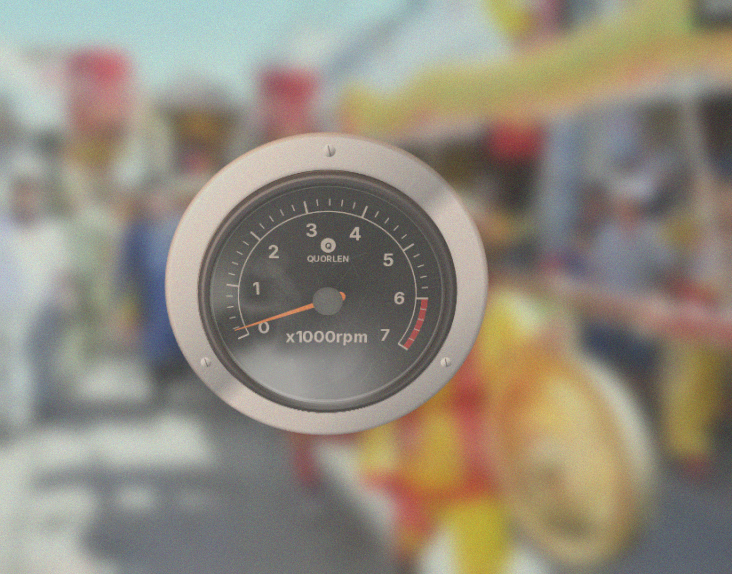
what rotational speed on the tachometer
200 rpm
